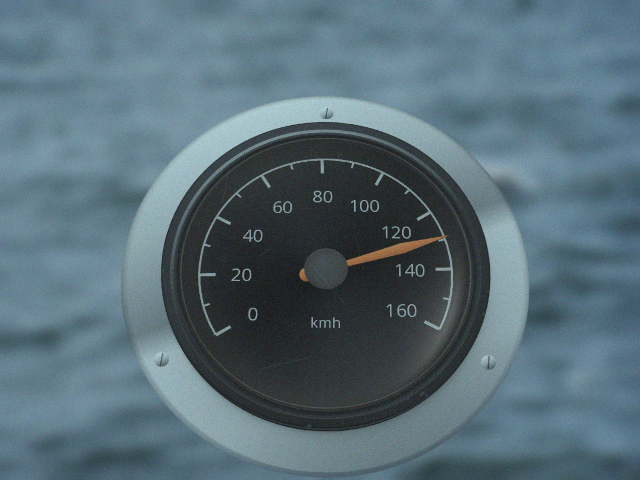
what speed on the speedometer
130 km/h
